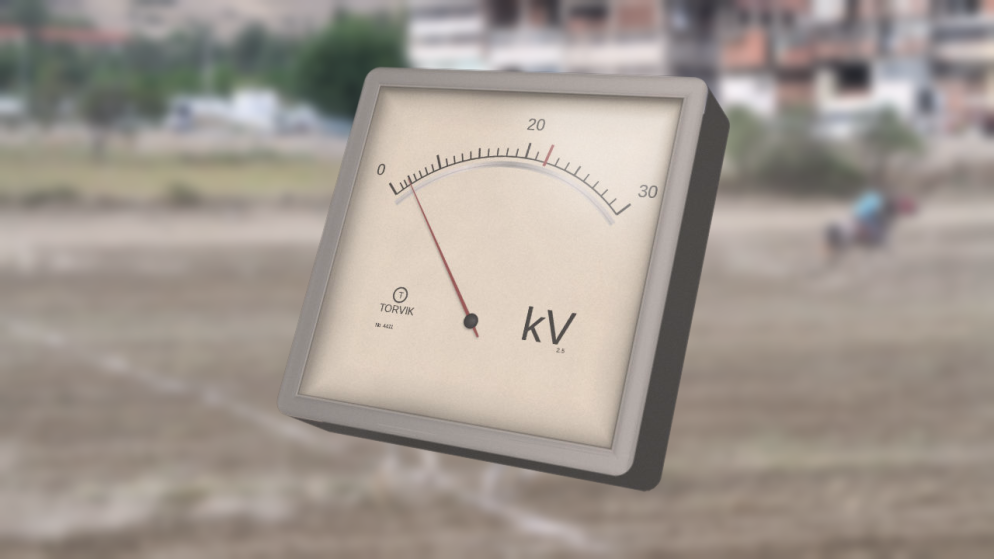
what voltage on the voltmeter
5 kV
